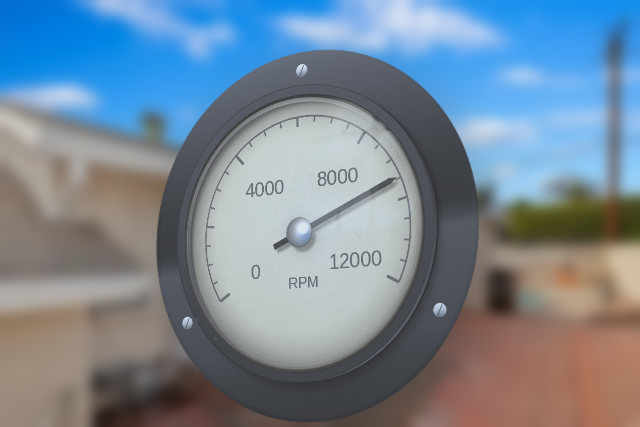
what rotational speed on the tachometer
9500 rpm
